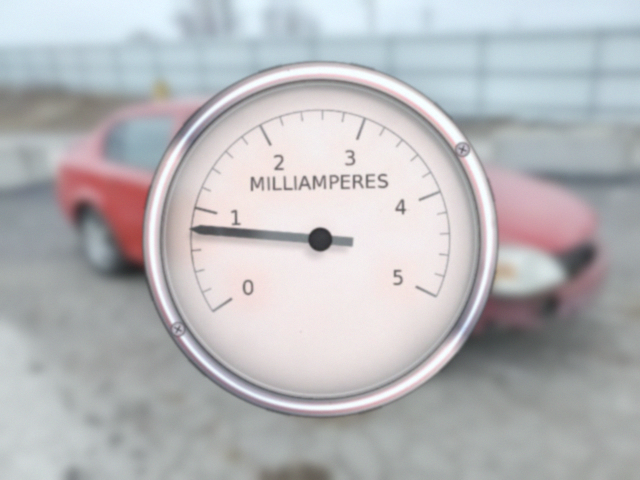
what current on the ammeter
0.8 mA
